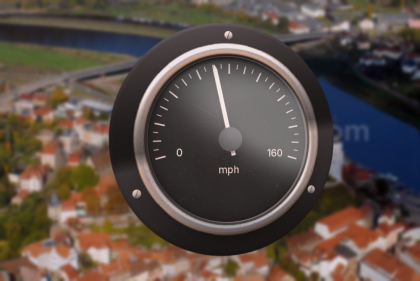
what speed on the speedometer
70 mph
